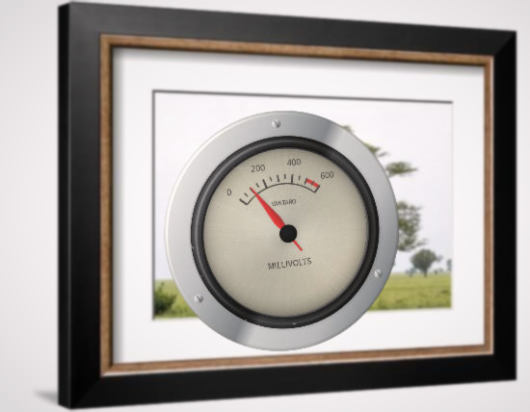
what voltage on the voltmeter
100 mV
